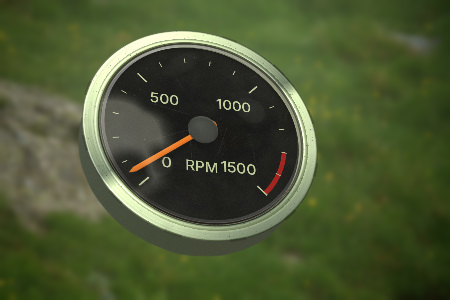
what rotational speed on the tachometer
50 rpm
